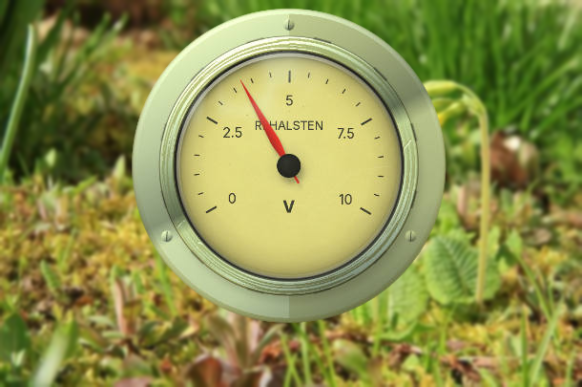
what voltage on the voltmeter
3.75 V
